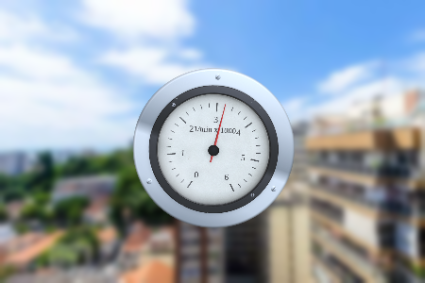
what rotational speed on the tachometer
3200 rpm
